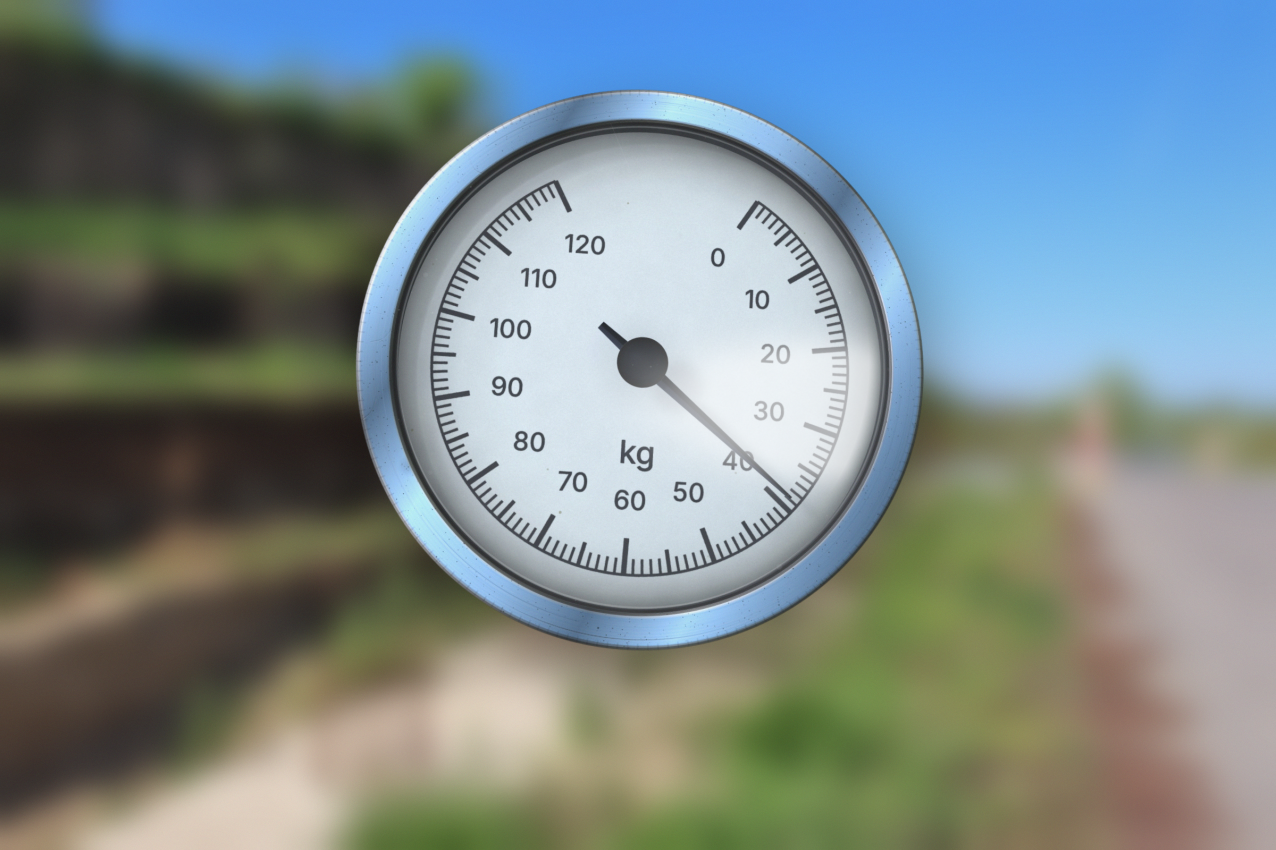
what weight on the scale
39 kg
